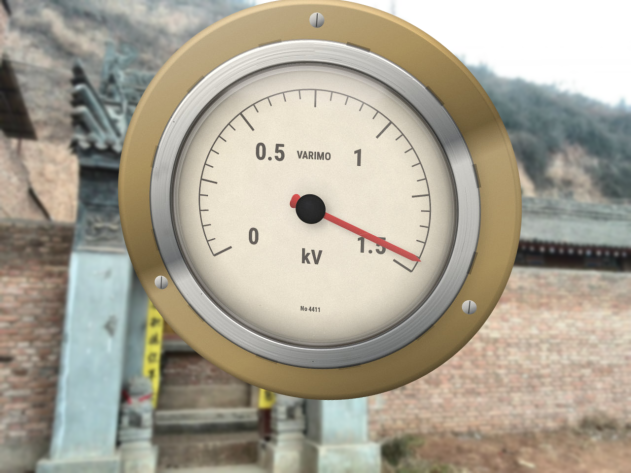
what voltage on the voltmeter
1.45 kV
